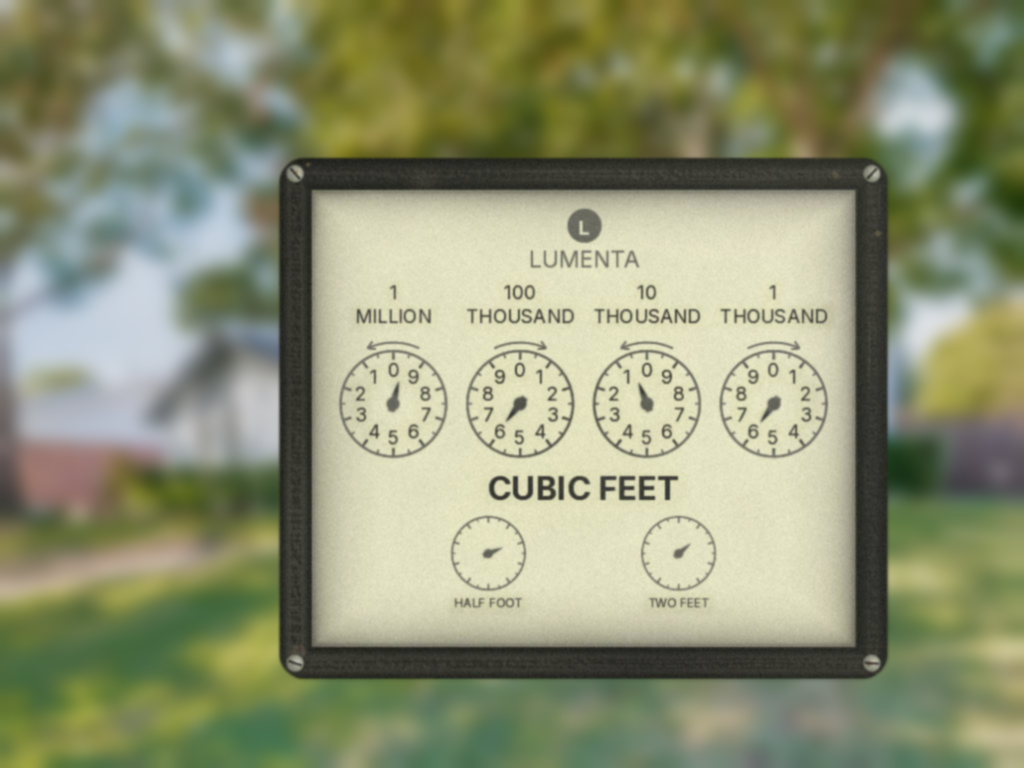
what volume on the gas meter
960600 ft³
